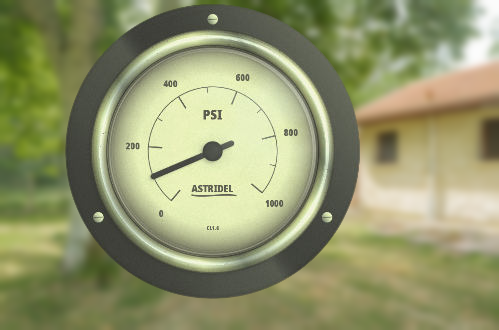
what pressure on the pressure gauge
100 psi
